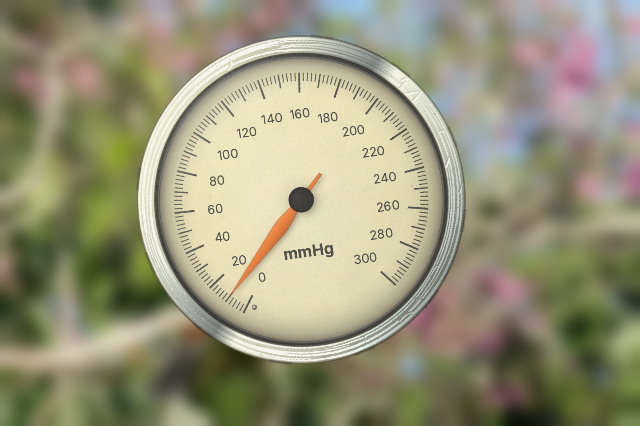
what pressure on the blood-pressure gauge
10 mmHg
